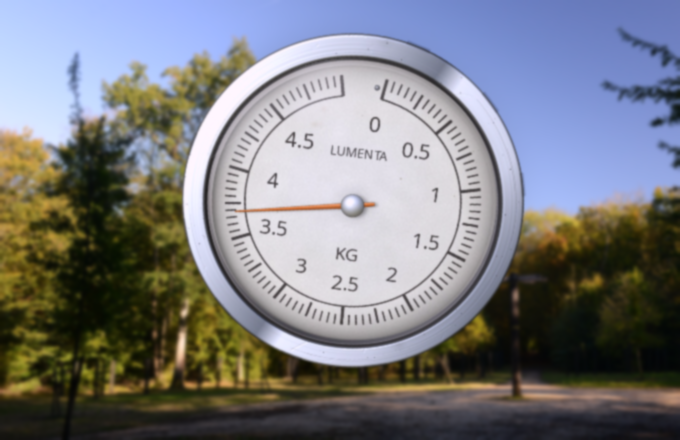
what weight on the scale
3.7 kg
